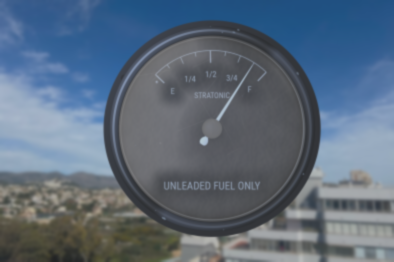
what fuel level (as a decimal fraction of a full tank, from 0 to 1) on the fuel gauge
0.875
